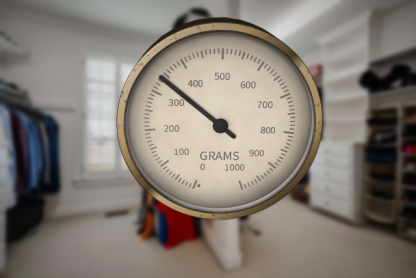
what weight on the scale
340 g
